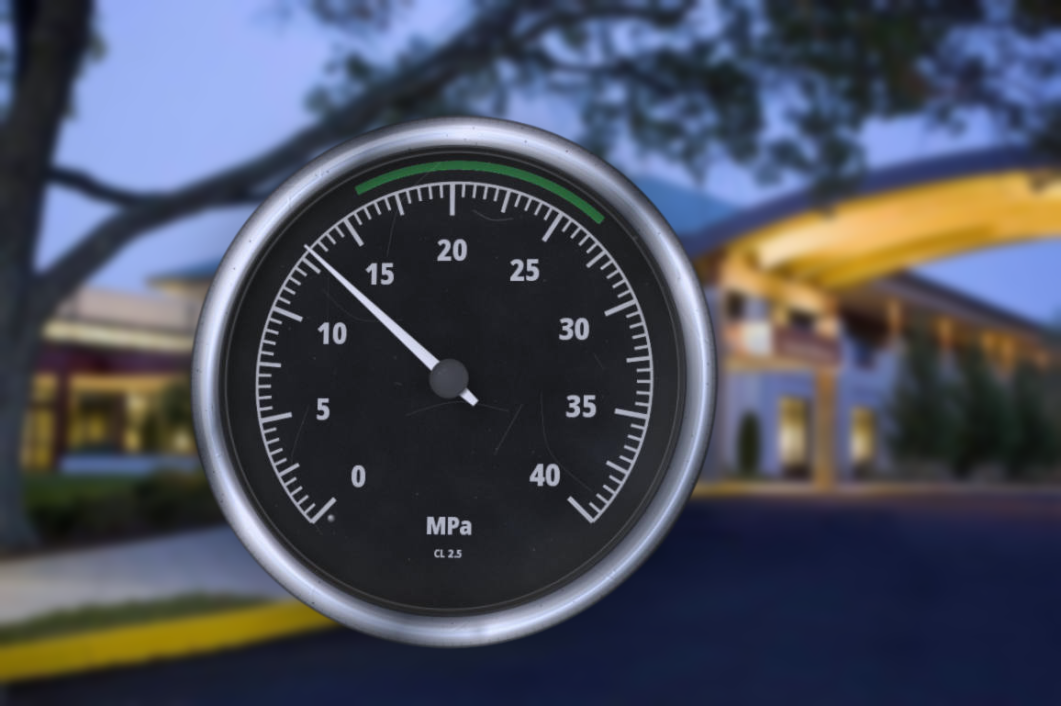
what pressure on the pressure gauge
13 MPa
